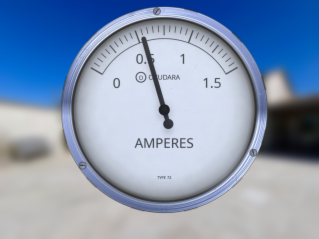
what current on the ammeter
0.55 A
